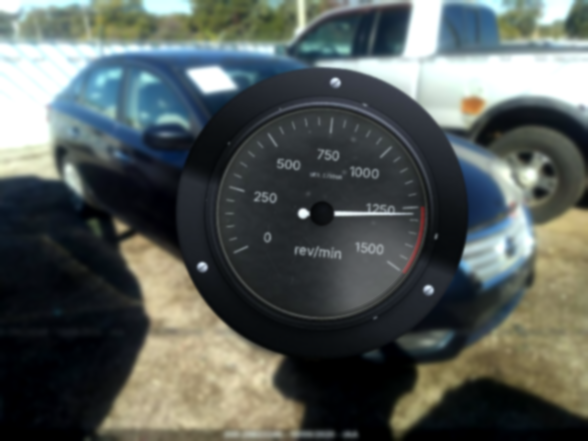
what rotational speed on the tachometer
1275 rpm
